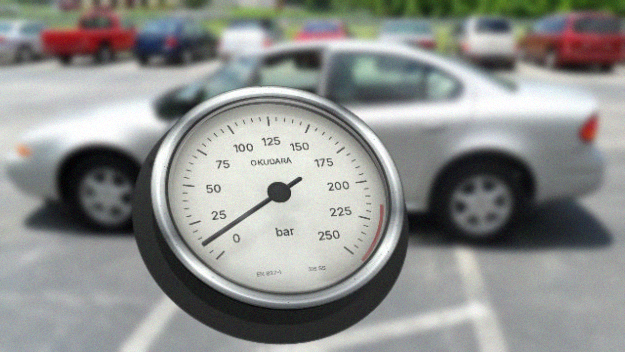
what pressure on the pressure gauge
10 bar
